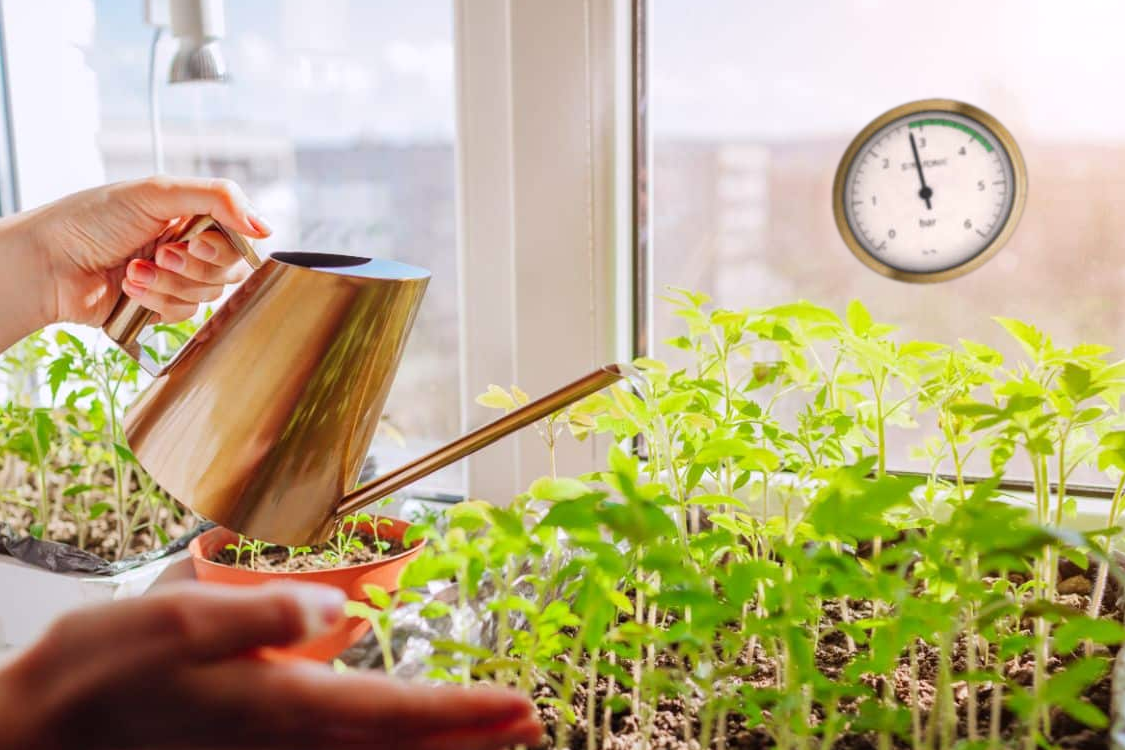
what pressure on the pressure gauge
2.8 bar
